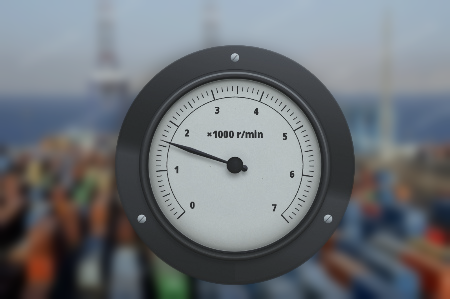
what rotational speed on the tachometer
1600 rpm
